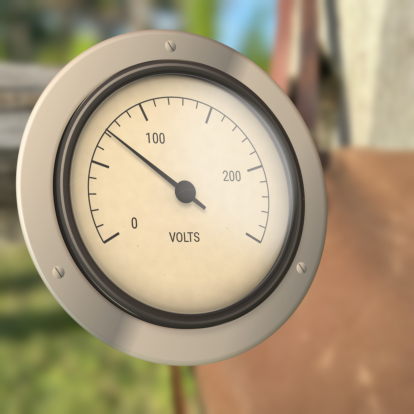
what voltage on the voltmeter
70 V
